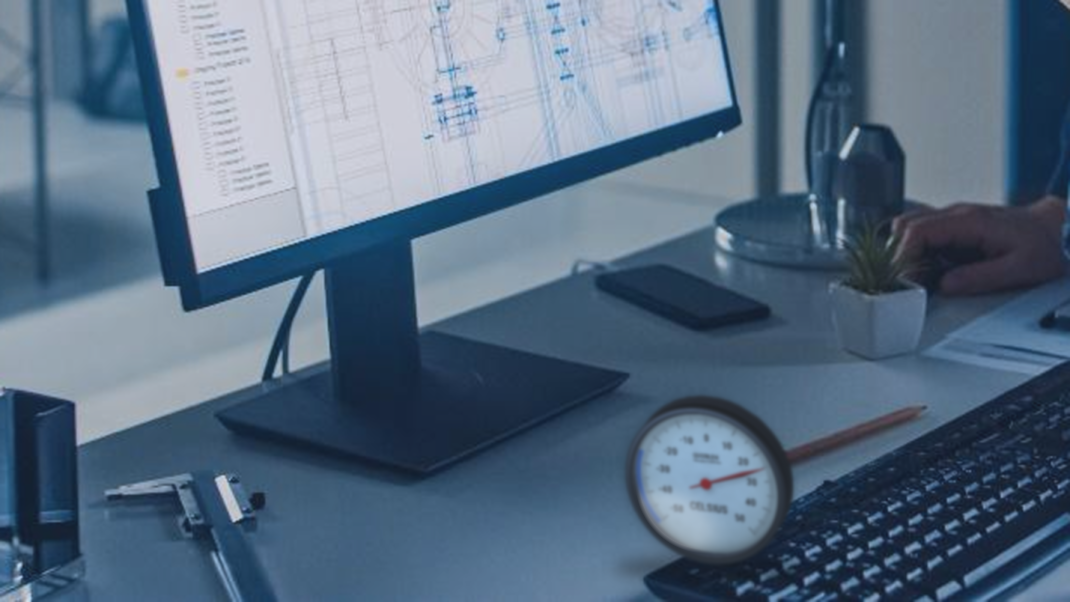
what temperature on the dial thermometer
25 °C
